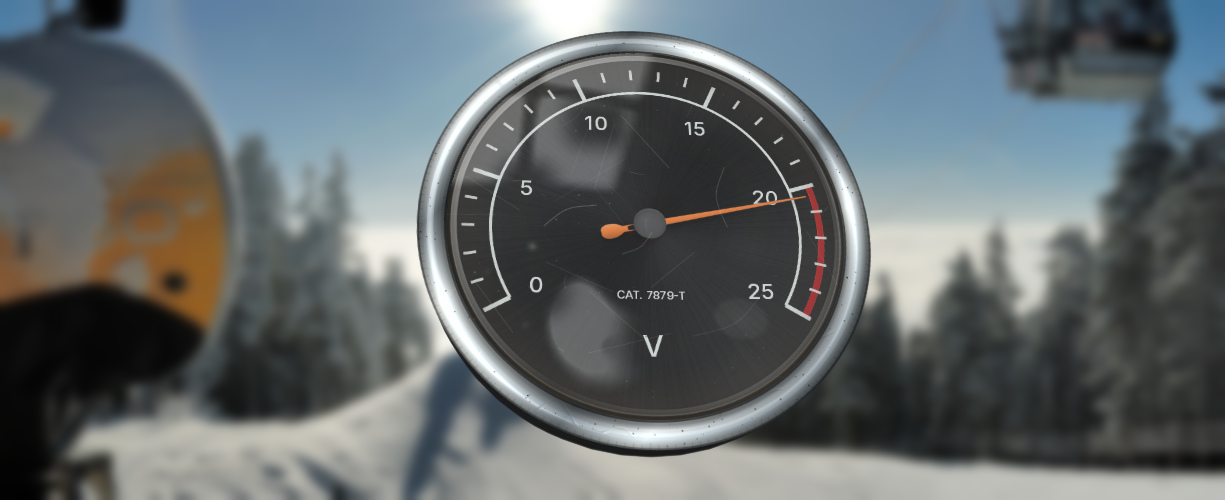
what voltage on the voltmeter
20.5 V
